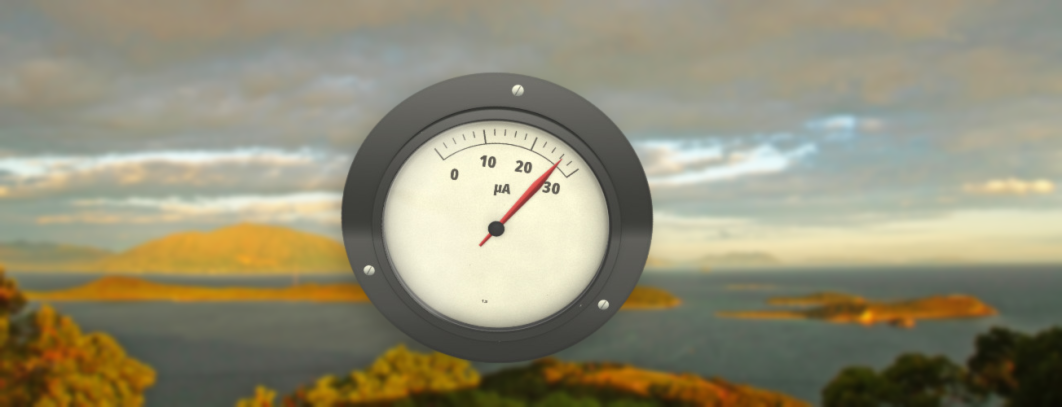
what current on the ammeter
26 µA
